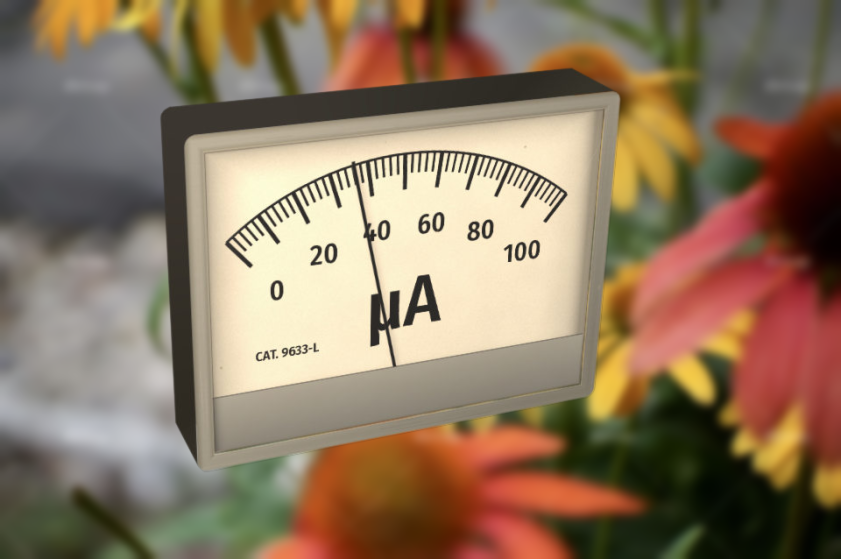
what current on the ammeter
36 µA
